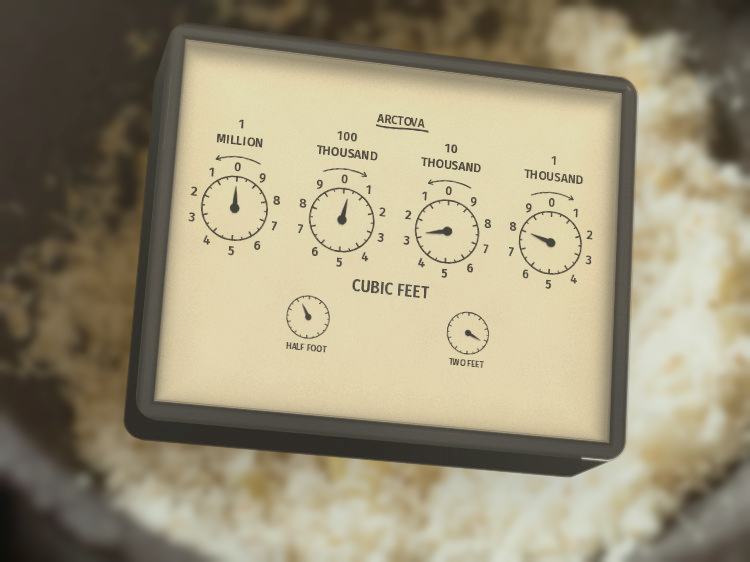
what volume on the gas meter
2800 ft³
